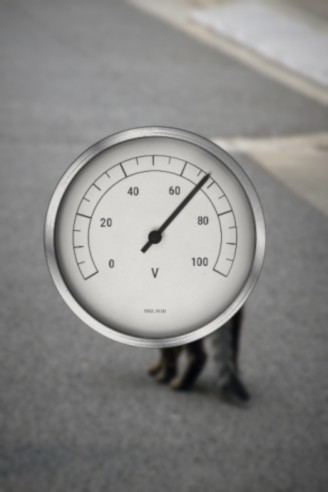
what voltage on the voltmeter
67.5 V
